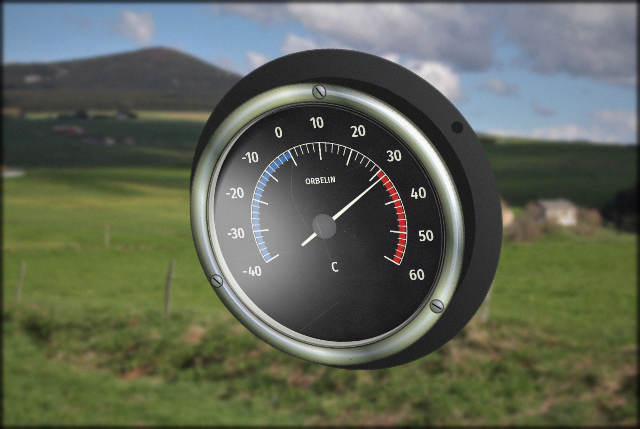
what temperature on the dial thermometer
32 °C
